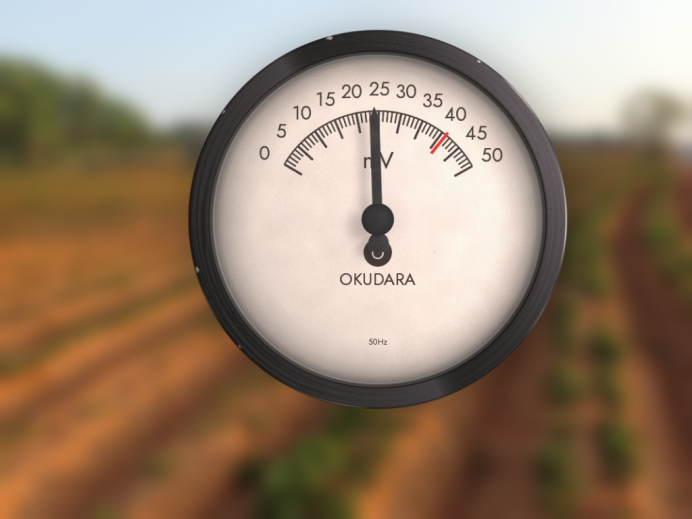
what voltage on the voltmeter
24 mV
